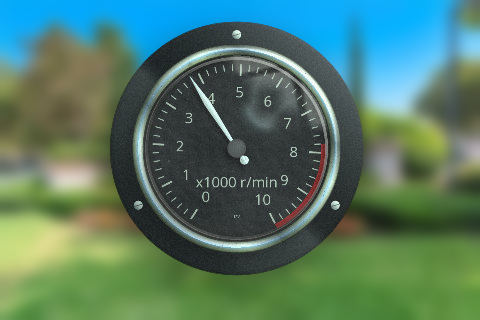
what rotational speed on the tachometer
3800 rpm
